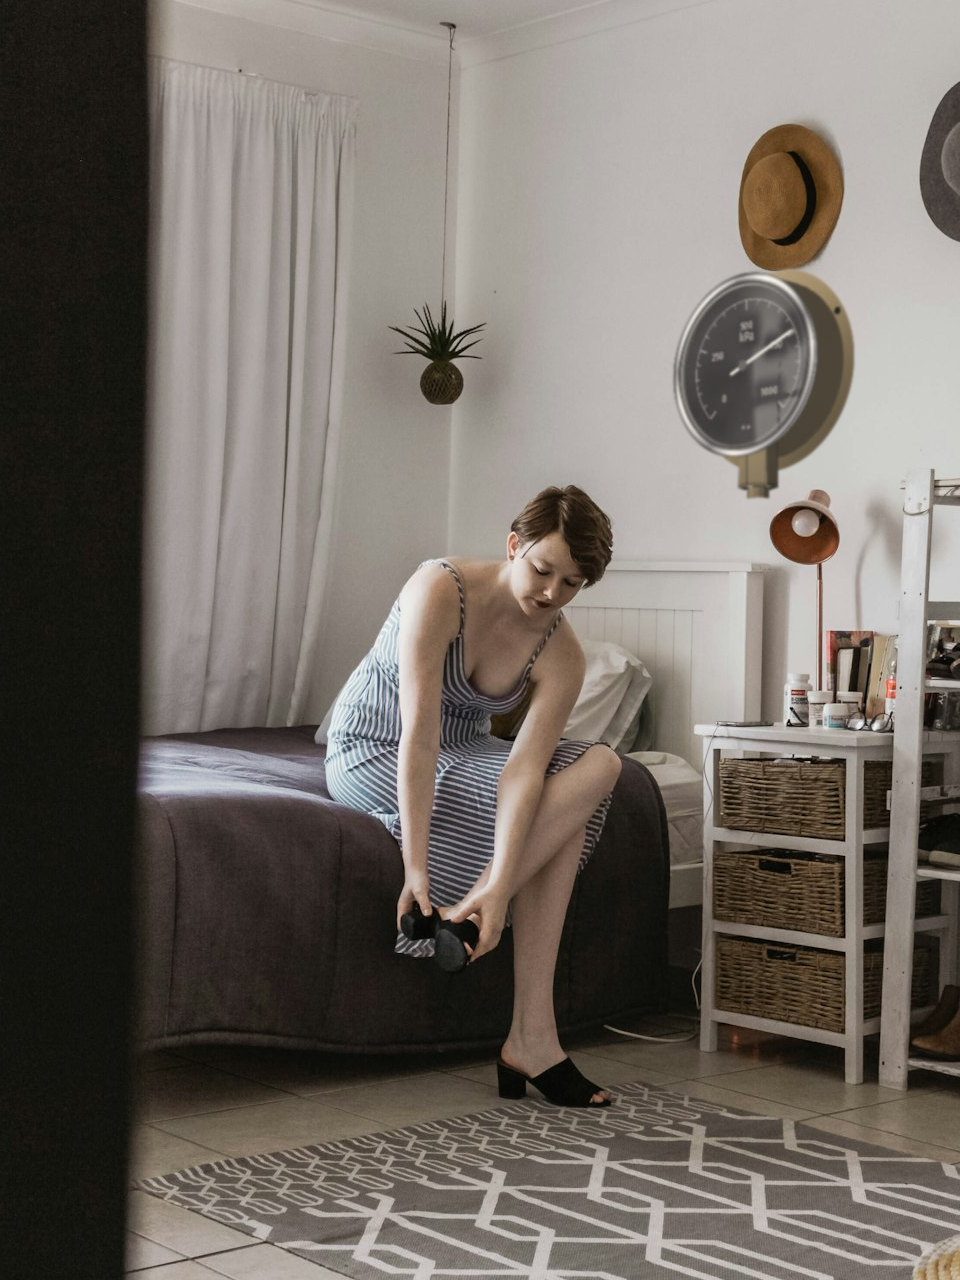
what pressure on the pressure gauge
750 kPa
